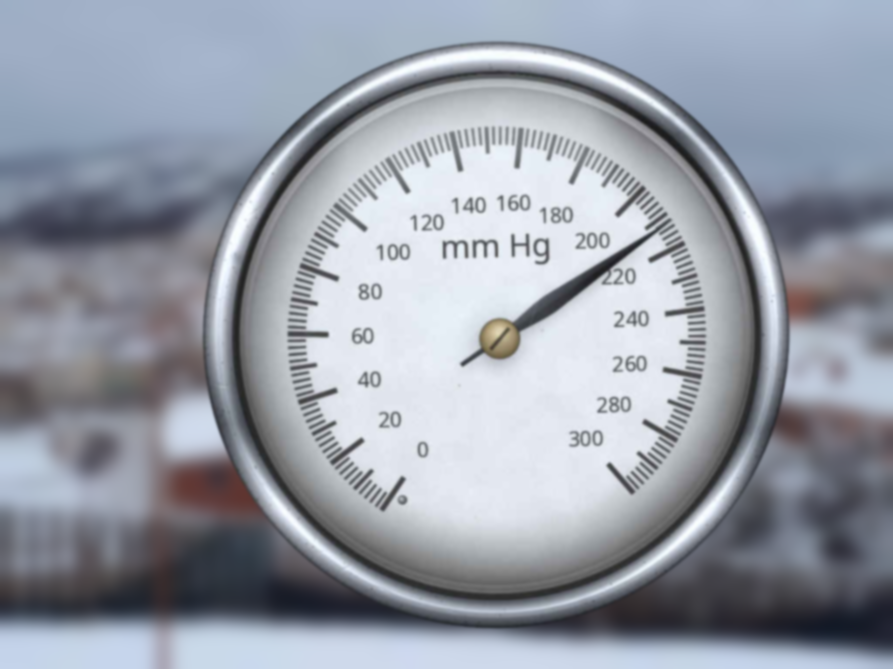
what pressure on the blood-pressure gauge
212 mmHg
